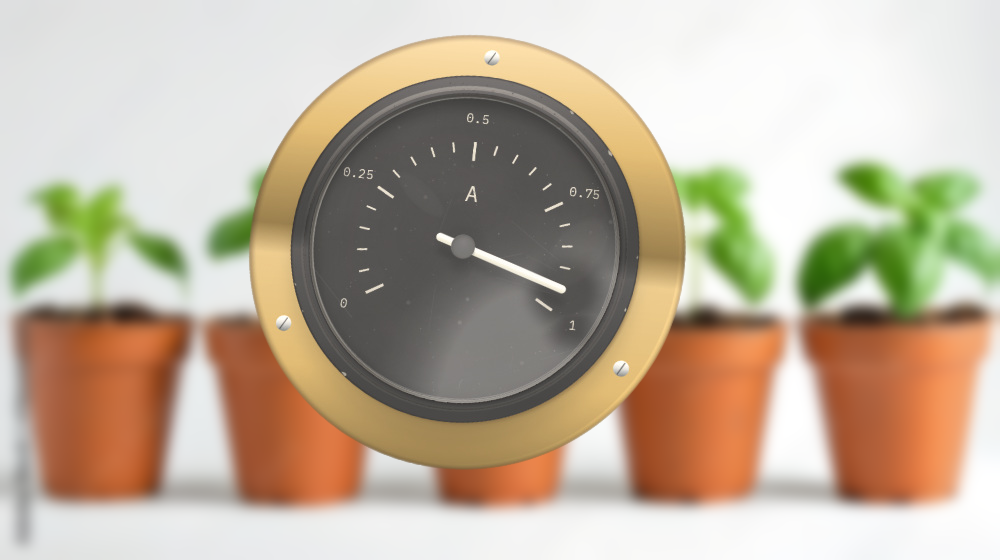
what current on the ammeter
0.95 A
